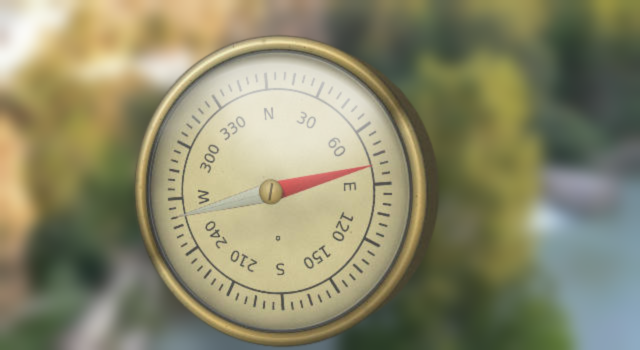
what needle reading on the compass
80 °
